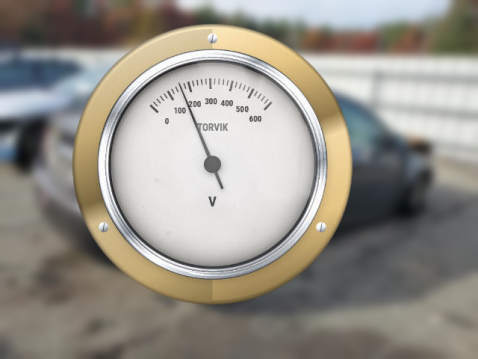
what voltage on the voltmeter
160 V
